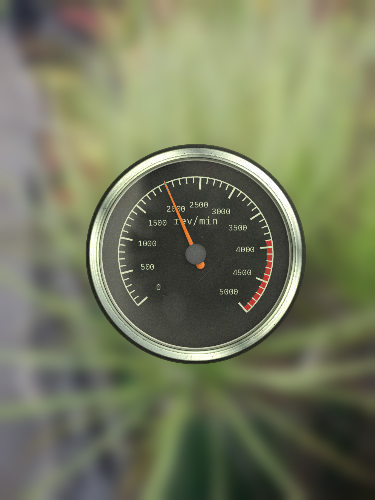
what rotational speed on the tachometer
2000 rpm
